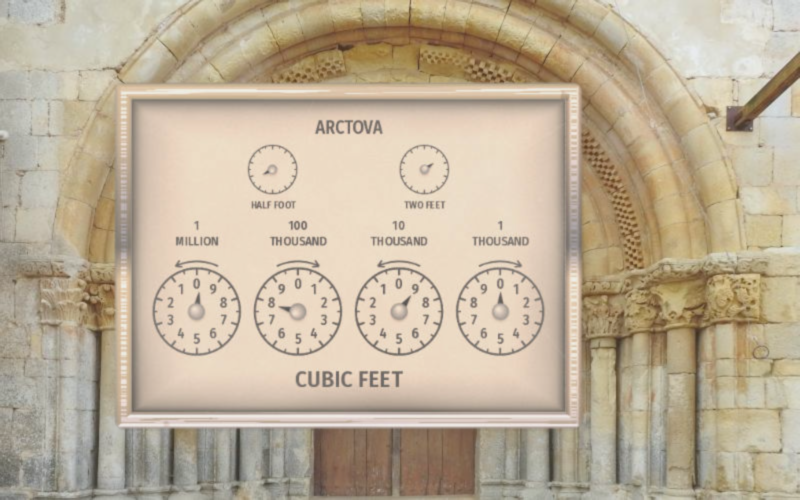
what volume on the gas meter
979000 ft³
